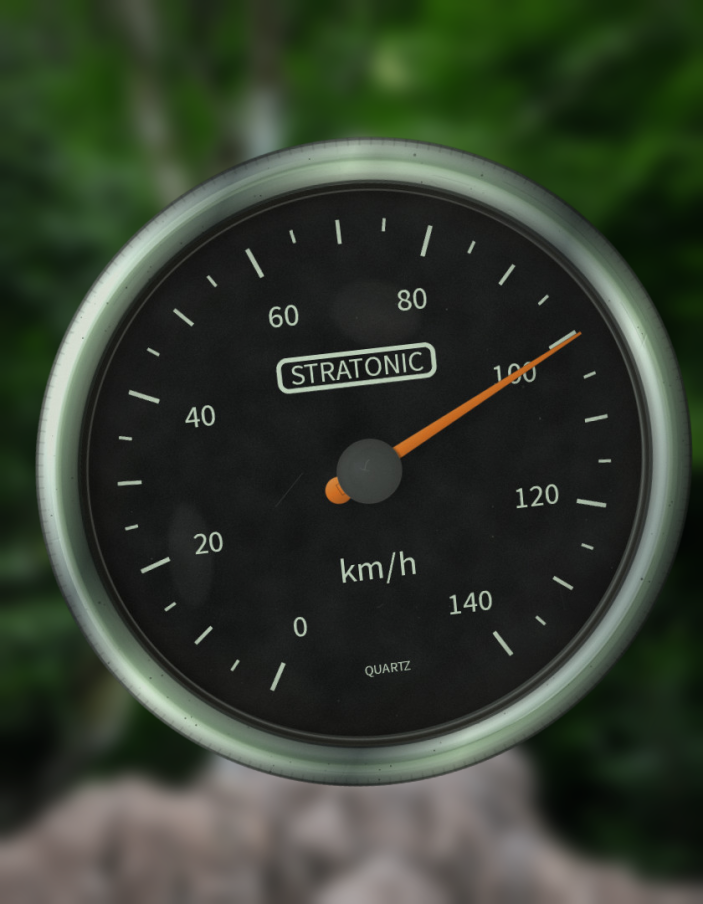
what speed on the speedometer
100 km/h
